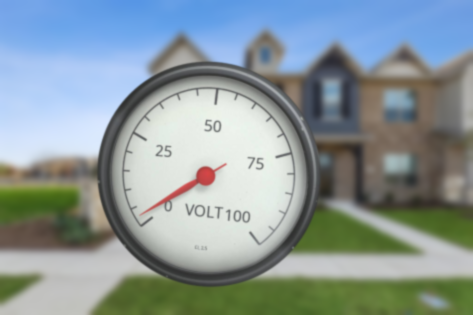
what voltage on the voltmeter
2.5 V
